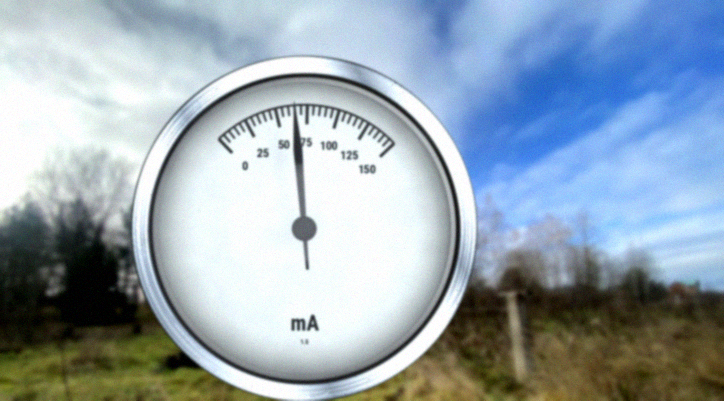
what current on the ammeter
65 mA
